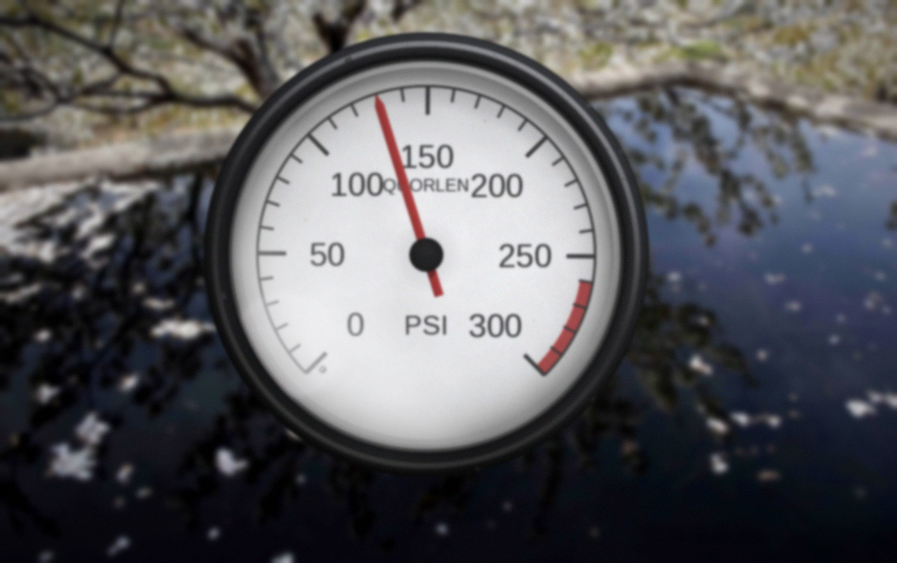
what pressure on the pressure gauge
130 psi
